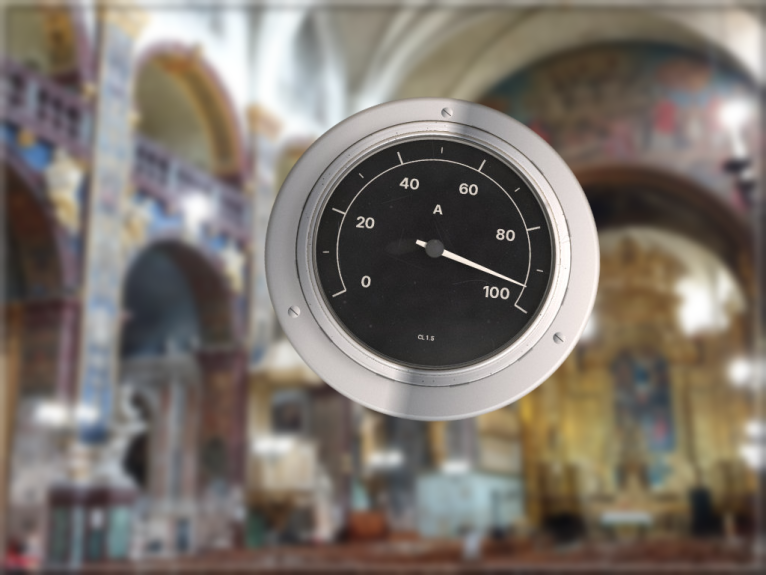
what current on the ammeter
95 A
